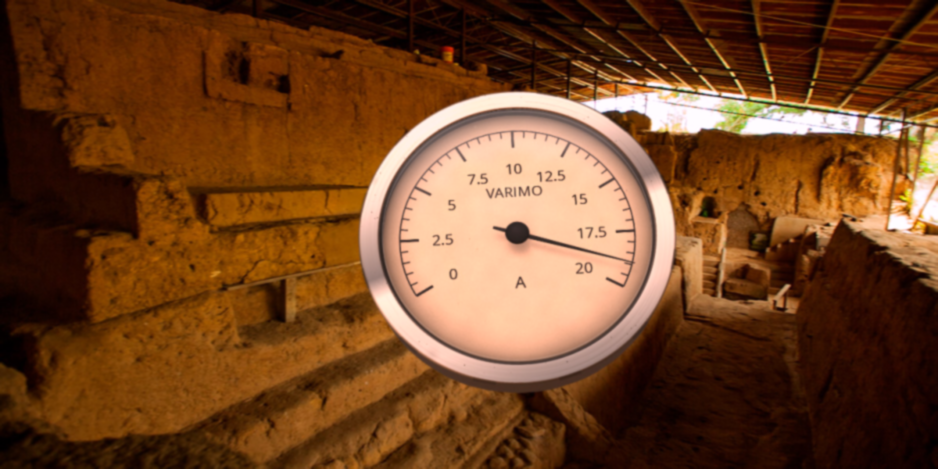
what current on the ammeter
19 A
